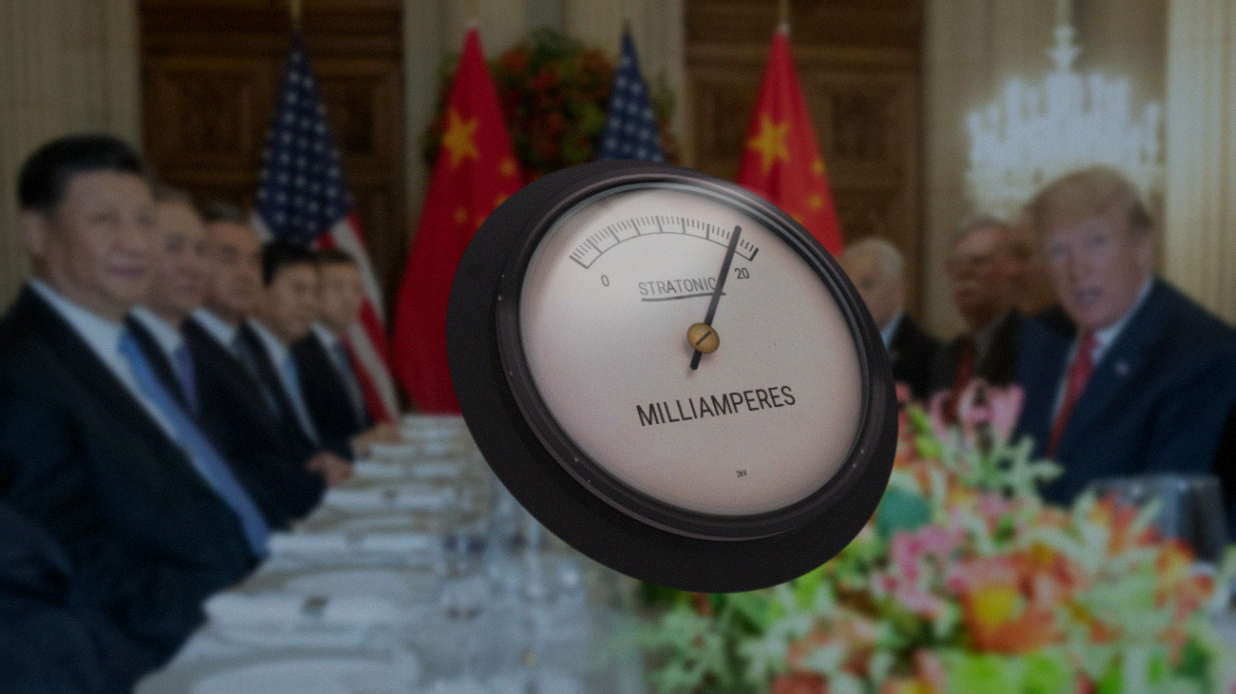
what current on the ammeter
17.5 mA
